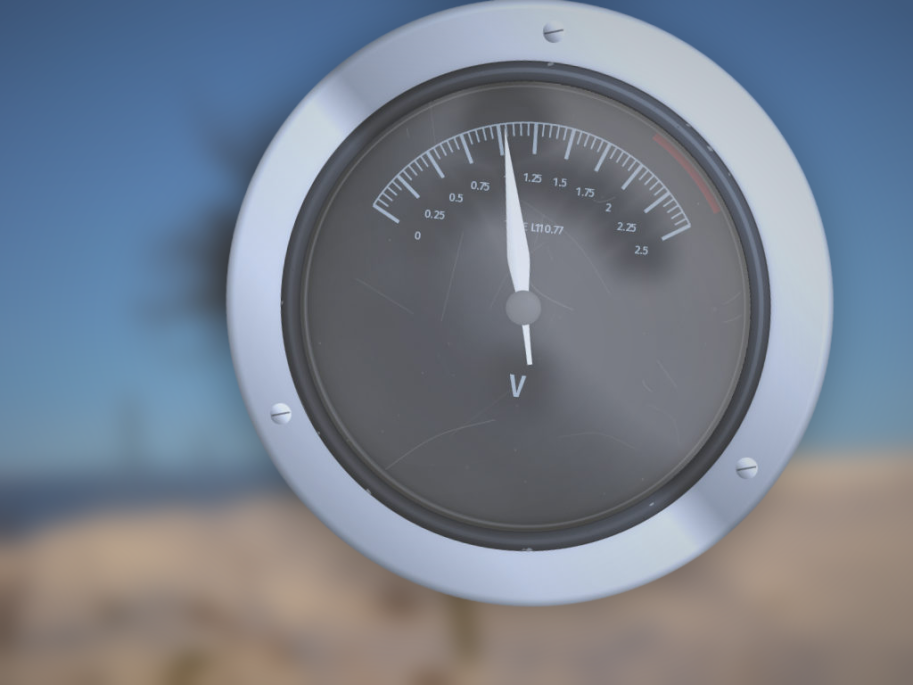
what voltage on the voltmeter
1.05 V
